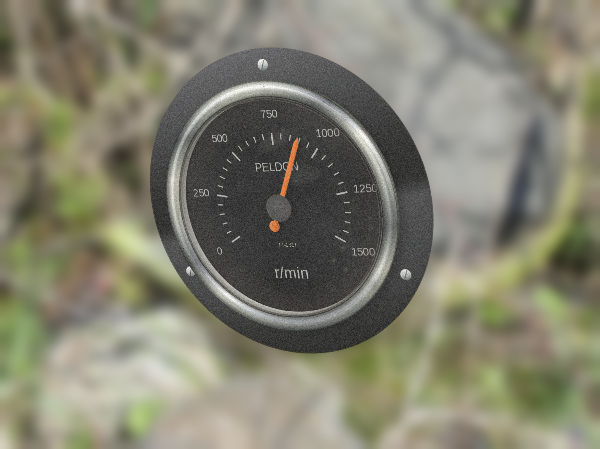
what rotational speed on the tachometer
900 rpm
